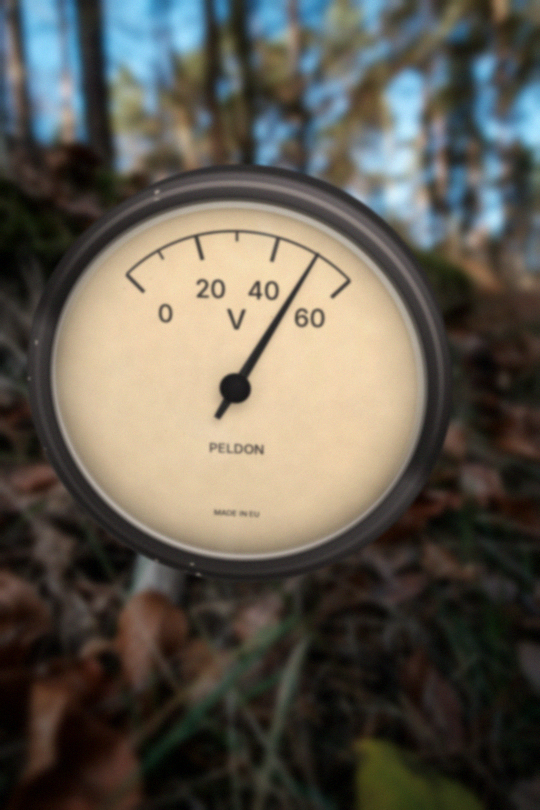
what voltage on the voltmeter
50 V
